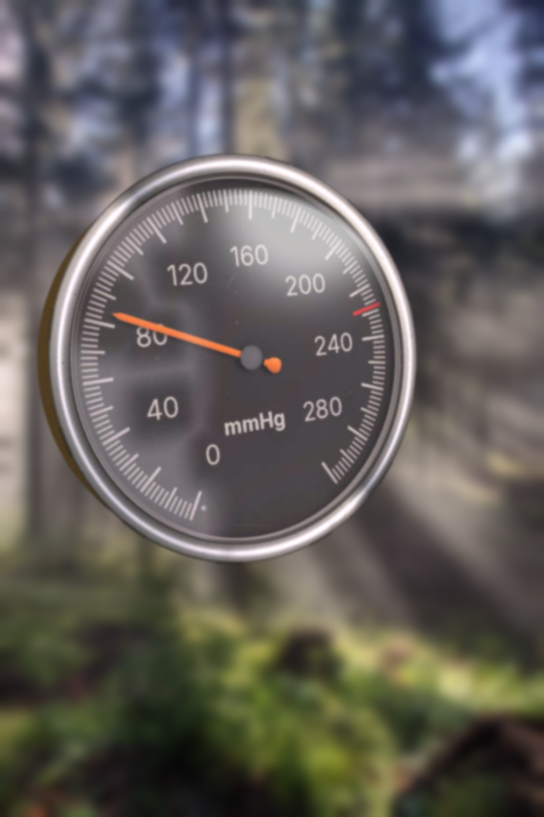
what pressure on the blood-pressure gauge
84 mmHg
